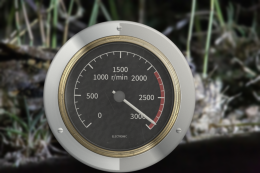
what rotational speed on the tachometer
2900 rpm
